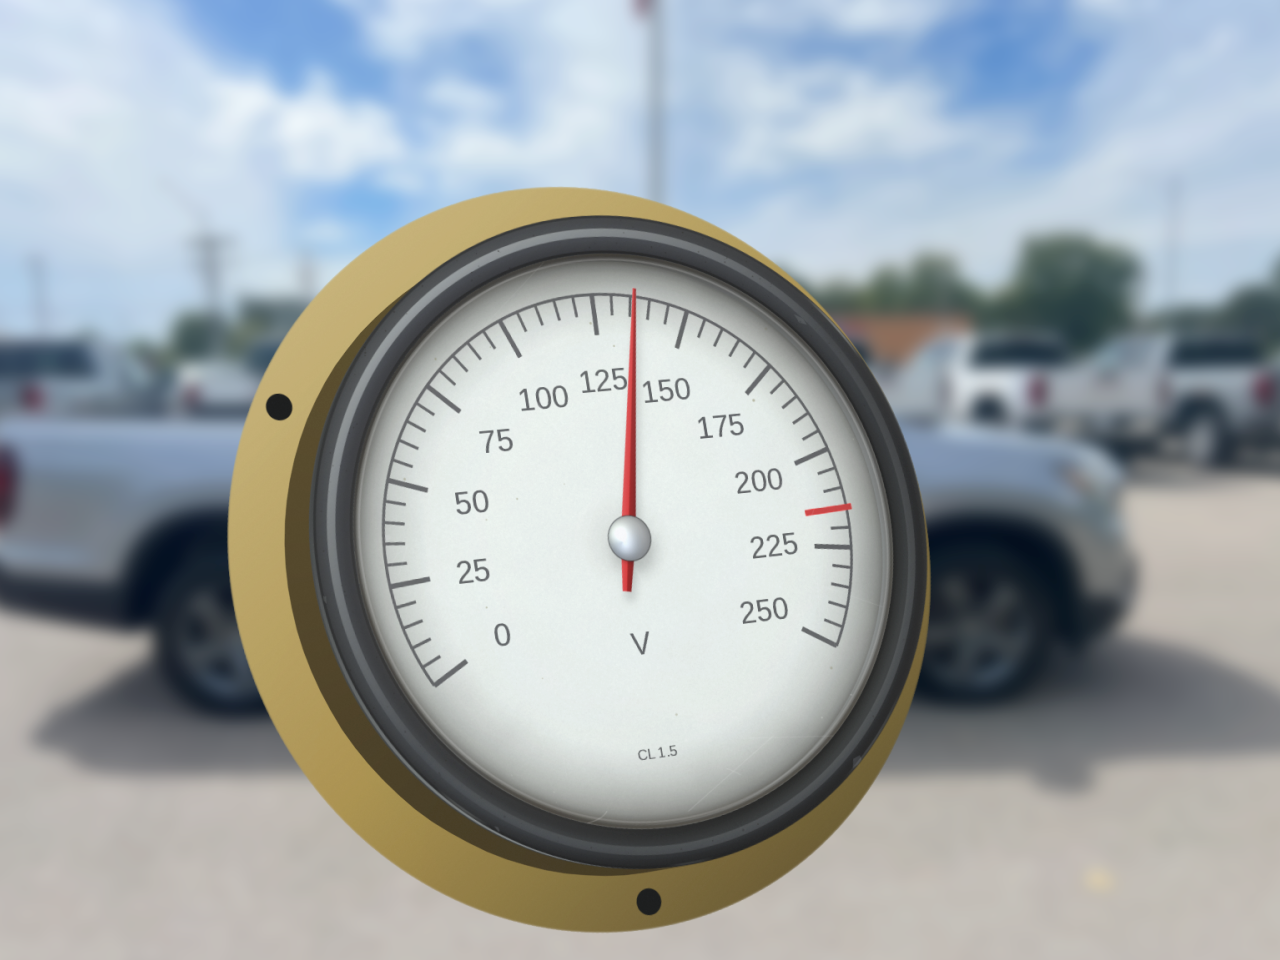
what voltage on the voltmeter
135 V
